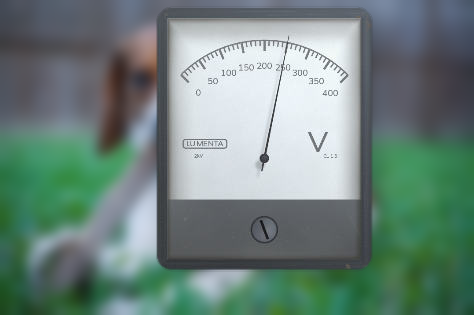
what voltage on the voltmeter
250 V
